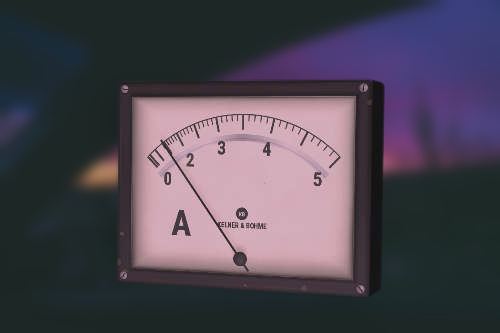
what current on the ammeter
1.5 A
